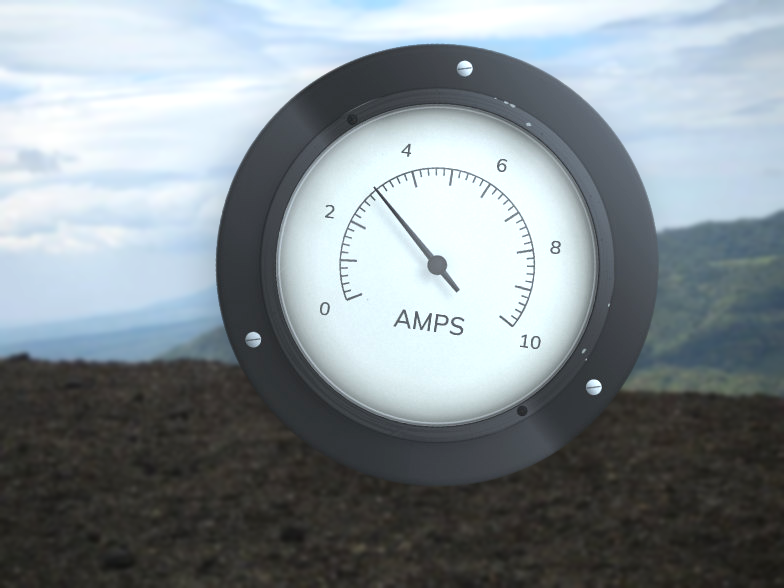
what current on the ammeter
3 A
